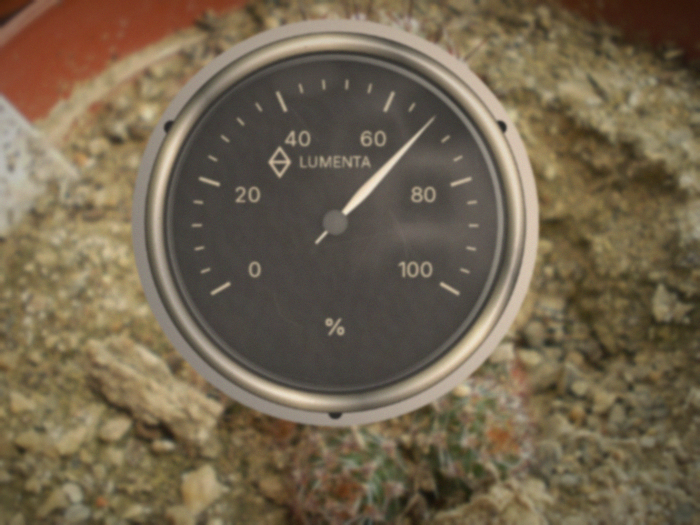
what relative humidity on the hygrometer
68 %
